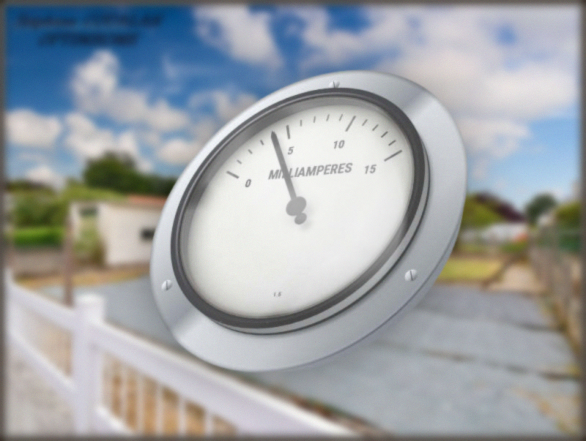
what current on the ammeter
4 mA
